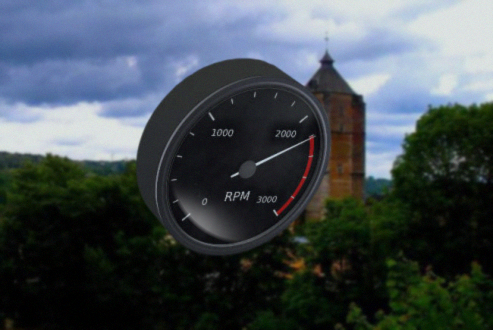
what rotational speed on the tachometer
2200 rpm
